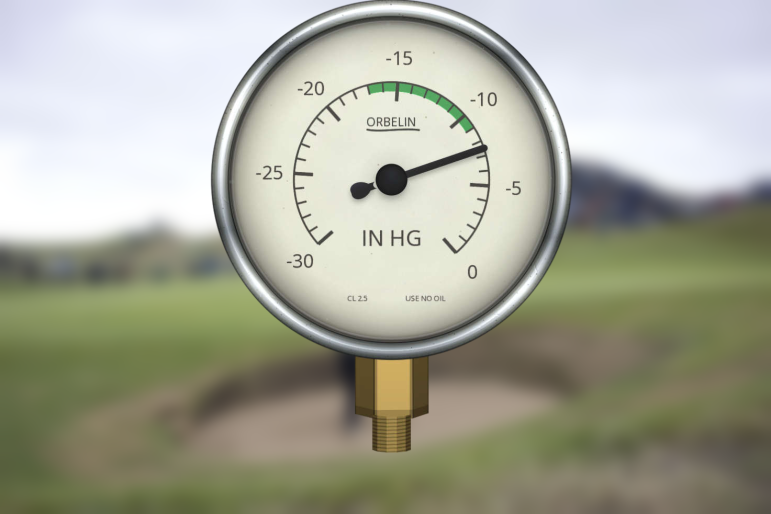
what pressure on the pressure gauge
-7.5 inHg
